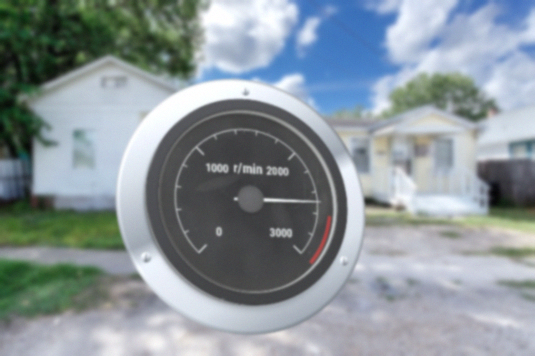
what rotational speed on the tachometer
2500 rpm
